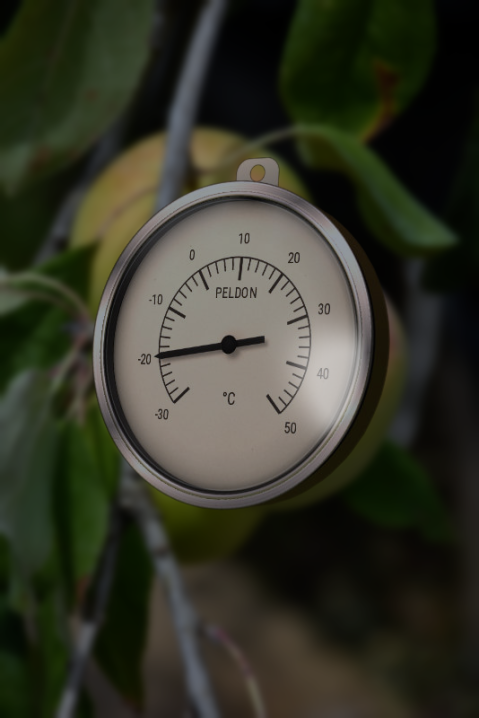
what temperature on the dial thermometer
-20 °C
